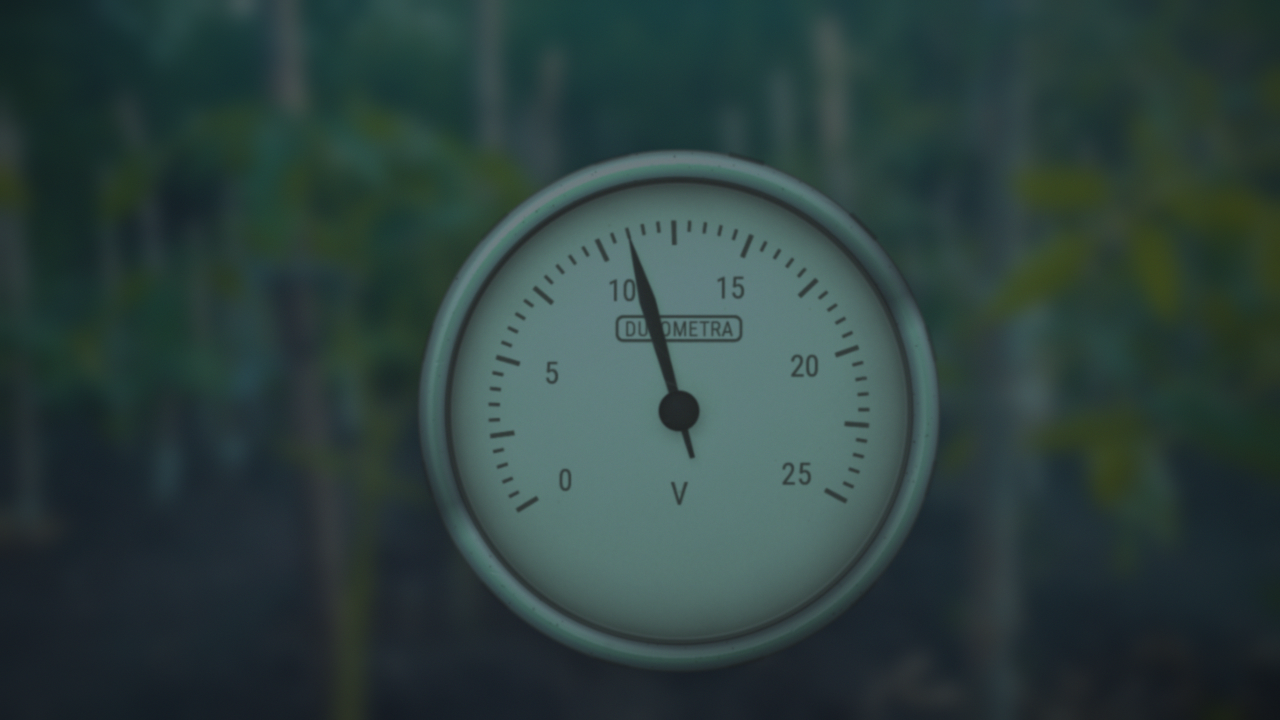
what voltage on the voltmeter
11 V
